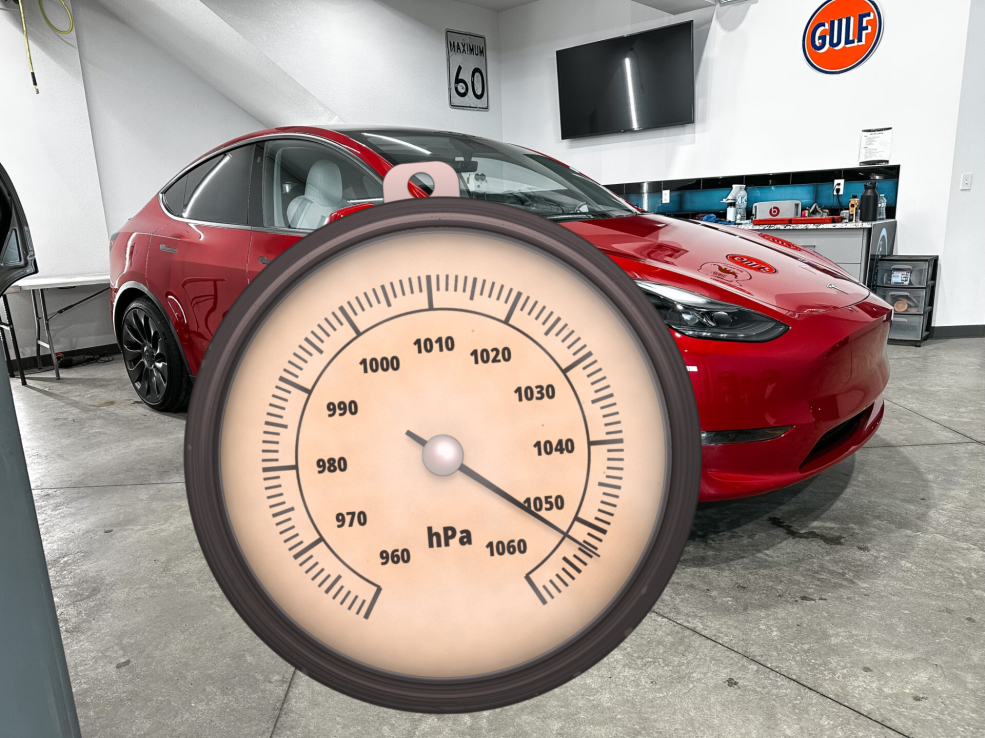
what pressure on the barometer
1052.5 hPa
